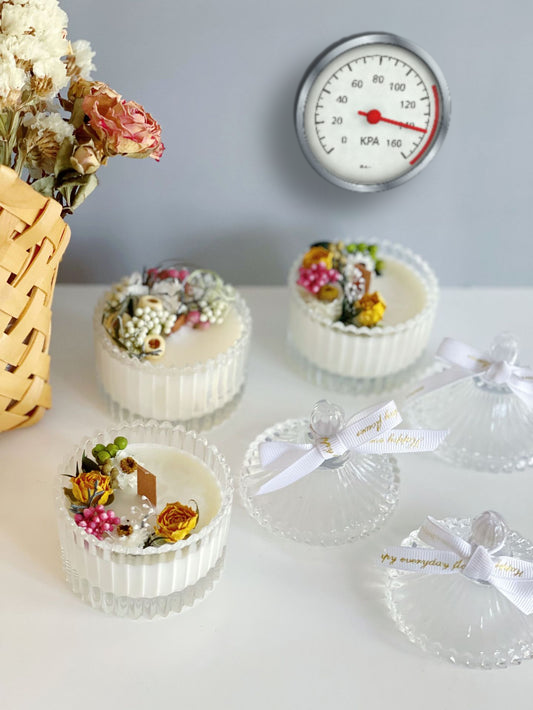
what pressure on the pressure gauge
140 kPa
